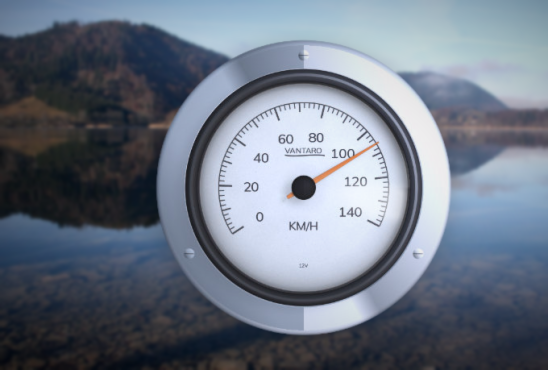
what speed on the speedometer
106 km/h
